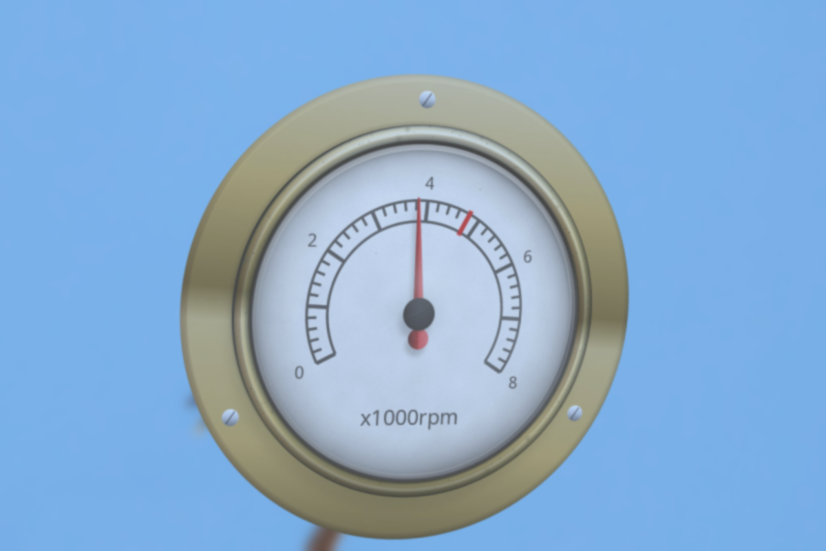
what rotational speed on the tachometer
3800 rpm
